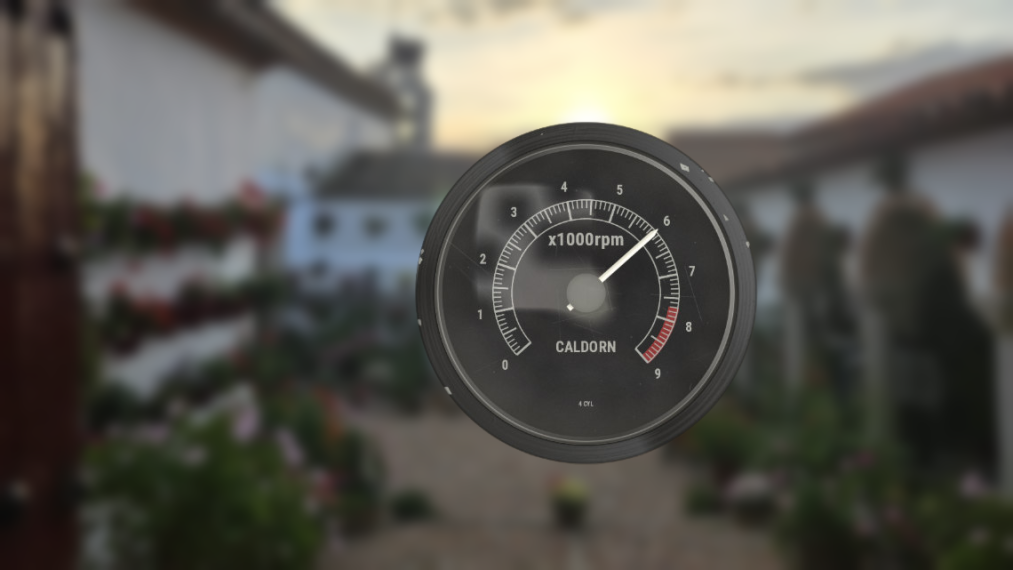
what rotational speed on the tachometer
6000 rpm
